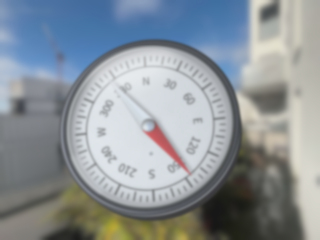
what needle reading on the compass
145 °
